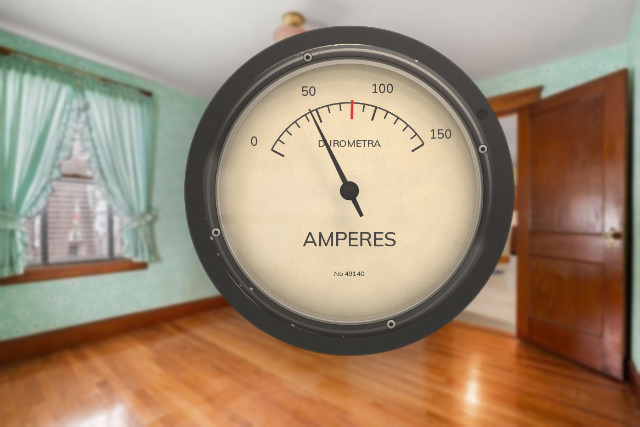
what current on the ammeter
45 A
